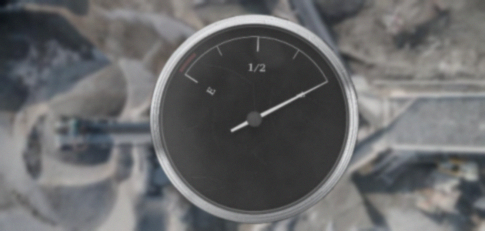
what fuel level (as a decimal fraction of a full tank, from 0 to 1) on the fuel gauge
1
